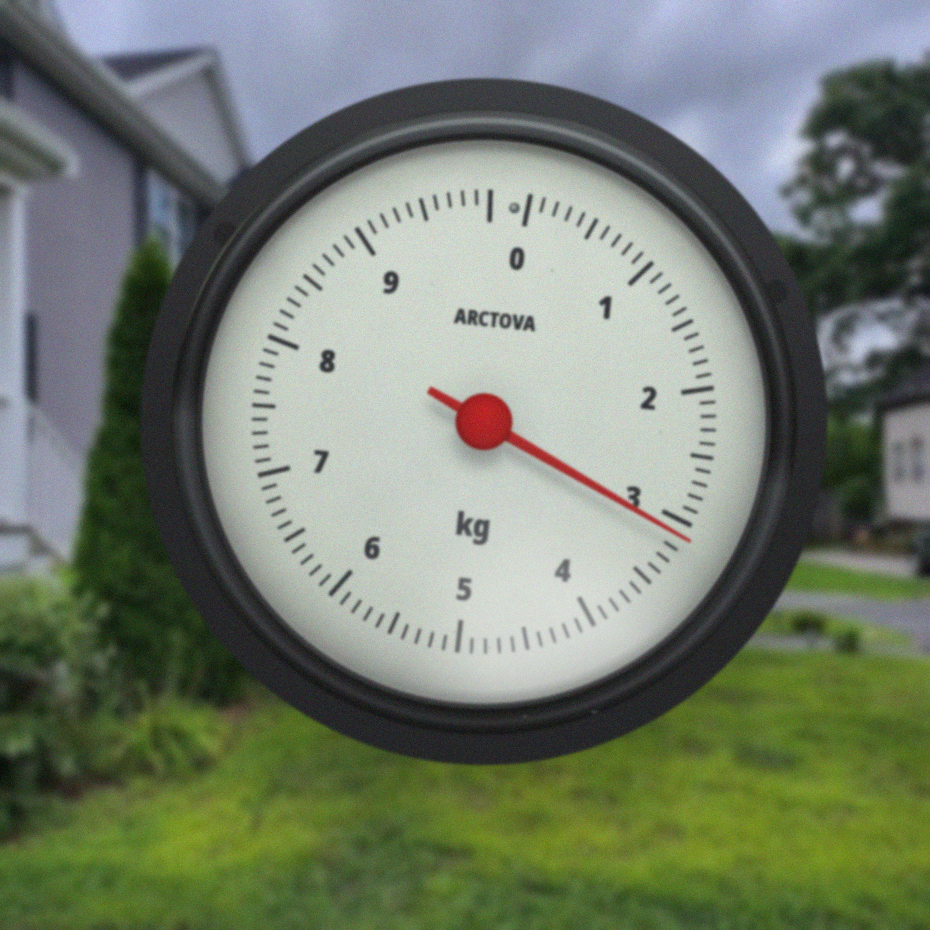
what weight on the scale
3.1 kg
